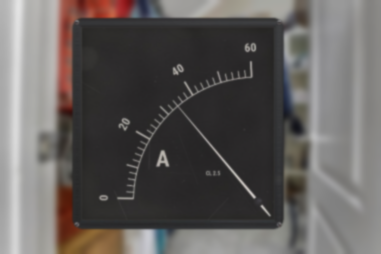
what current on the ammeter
34 A
